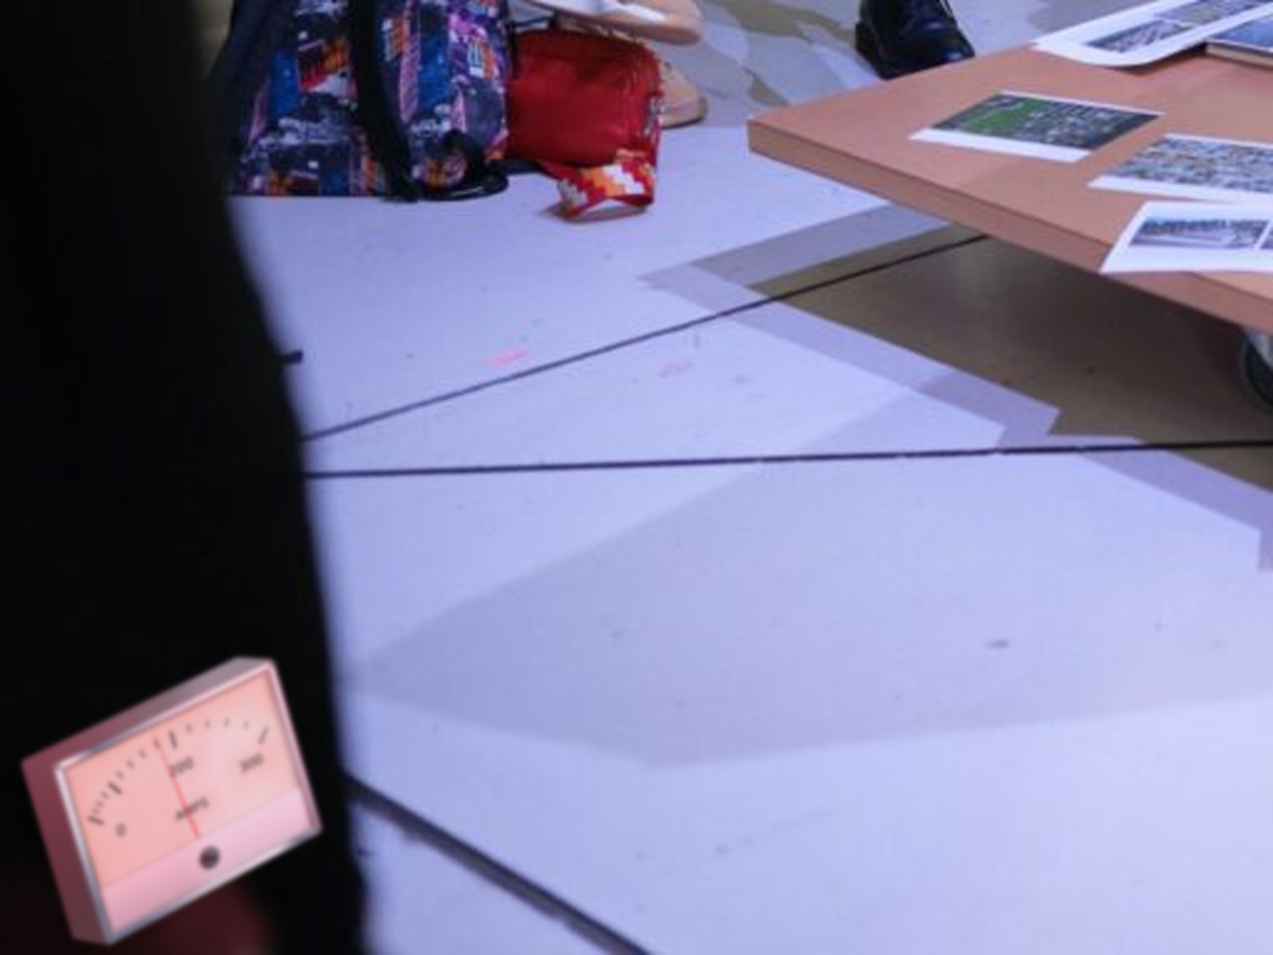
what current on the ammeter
180 A
